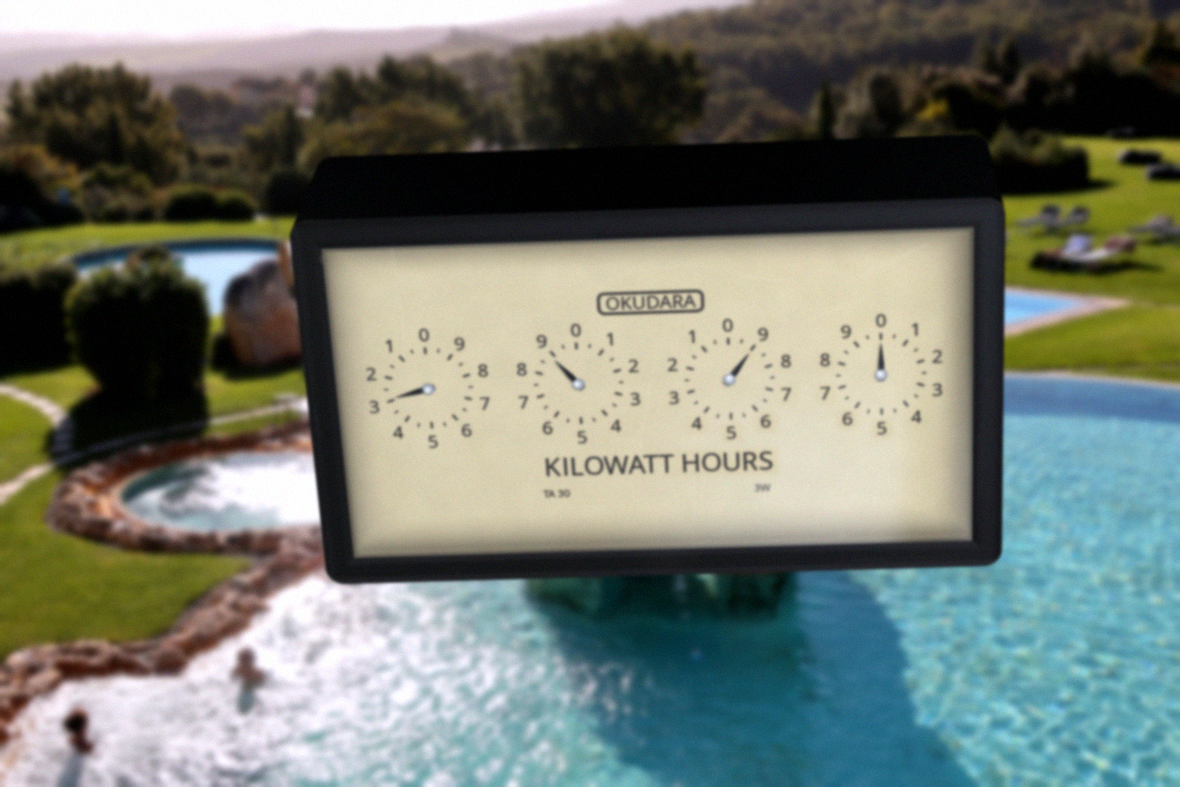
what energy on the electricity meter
2890 kWh
